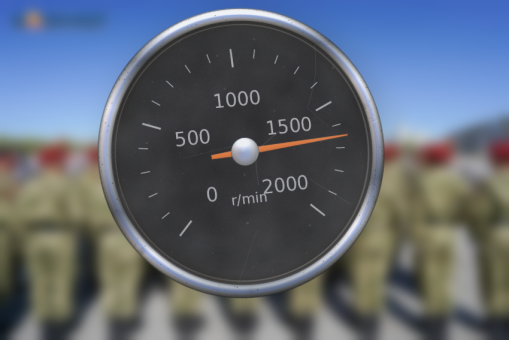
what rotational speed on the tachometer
1650 rpm
